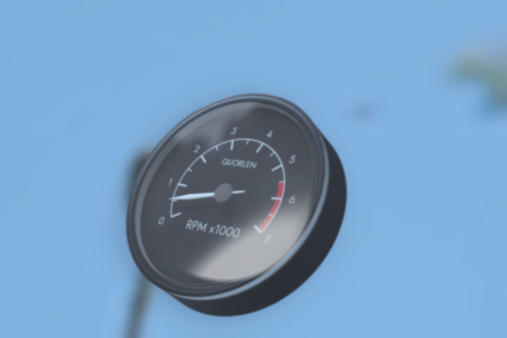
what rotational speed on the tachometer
500 rpm
